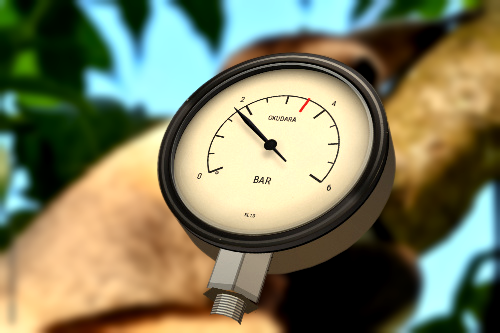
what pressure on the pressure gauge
1.75 bar
